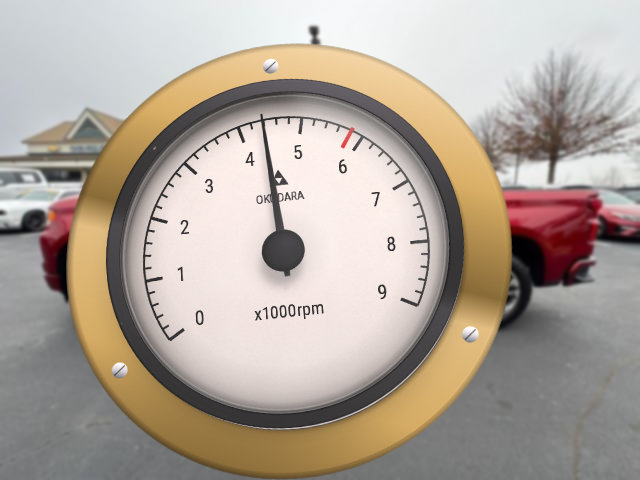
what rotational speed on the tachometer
4400 rpm
